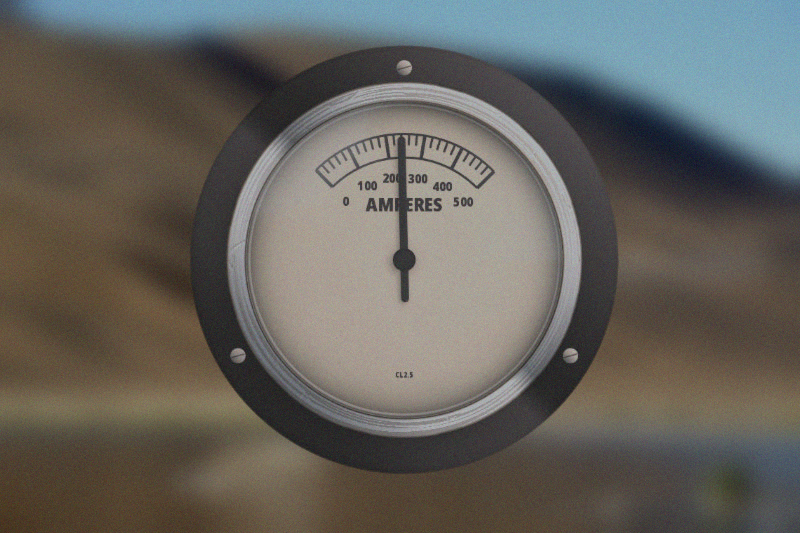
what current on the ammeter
240 A
